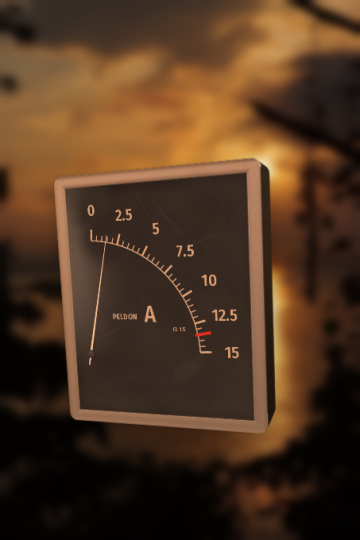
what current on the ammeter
1.5 A
